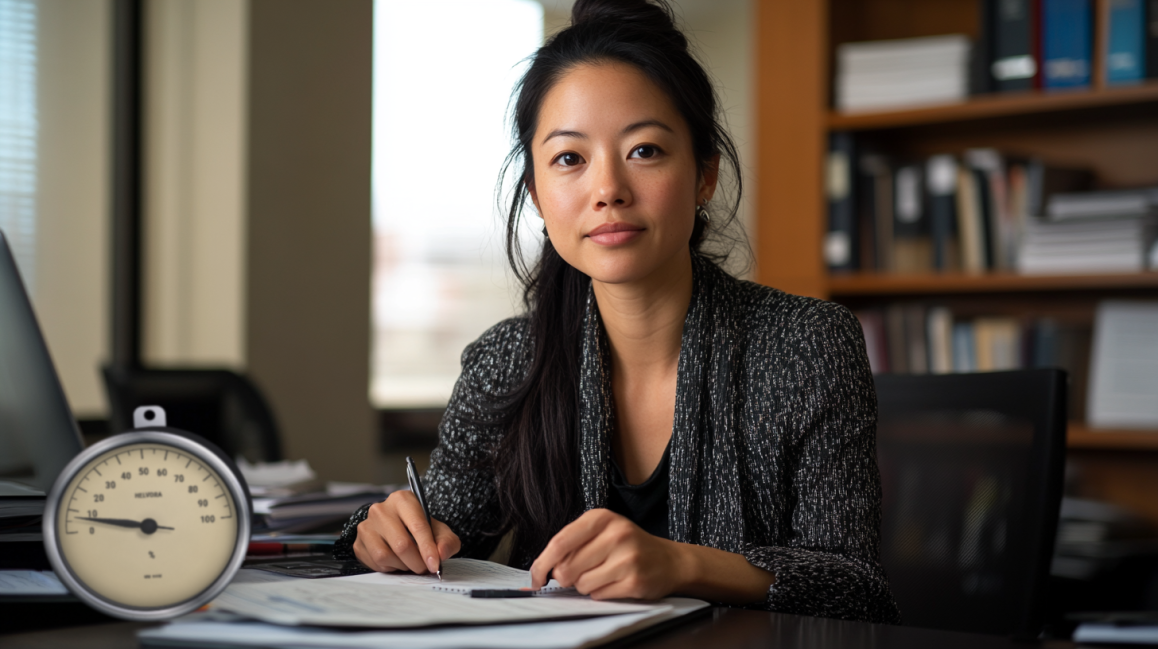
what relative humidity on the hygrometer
7.5 %
